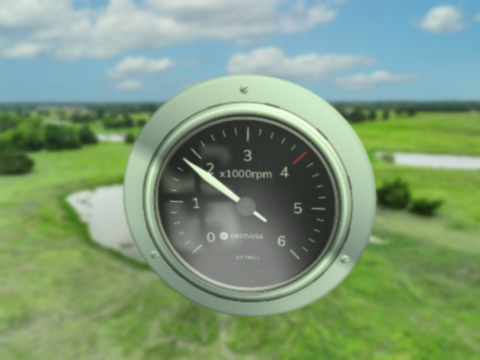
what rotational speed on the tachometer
1800 rpm
